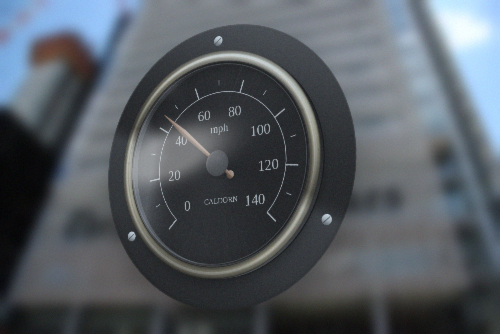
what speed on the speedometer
45 mph
